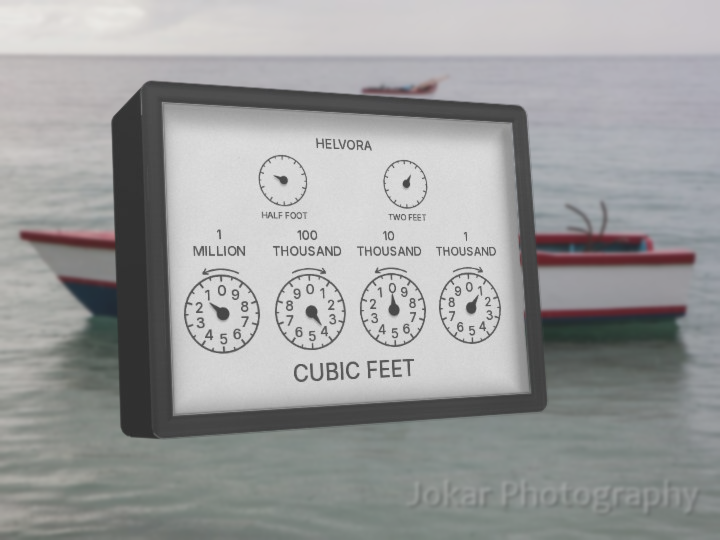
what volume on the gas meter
140100 ft³
